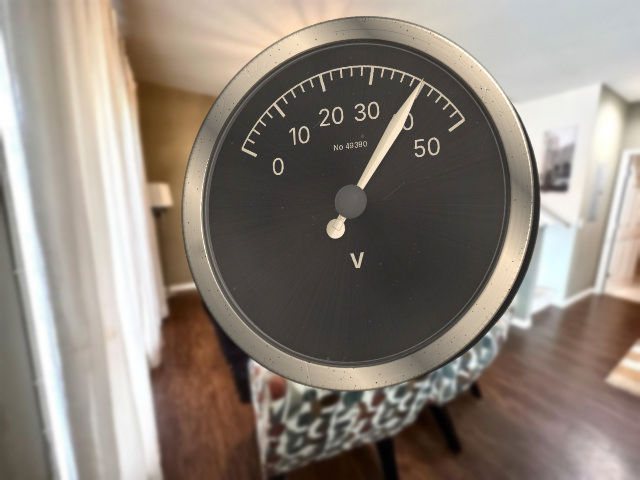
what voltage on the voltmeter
40 V
